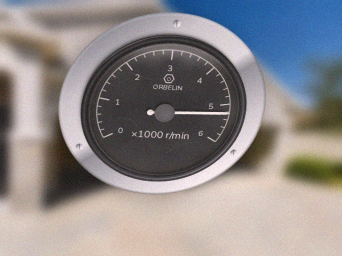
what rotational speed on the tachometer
5200 rpm
